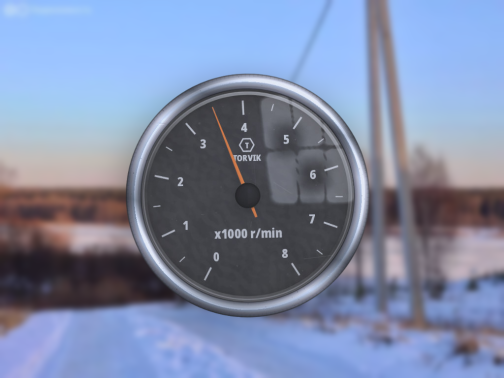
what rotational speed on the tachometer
3500 rpm
